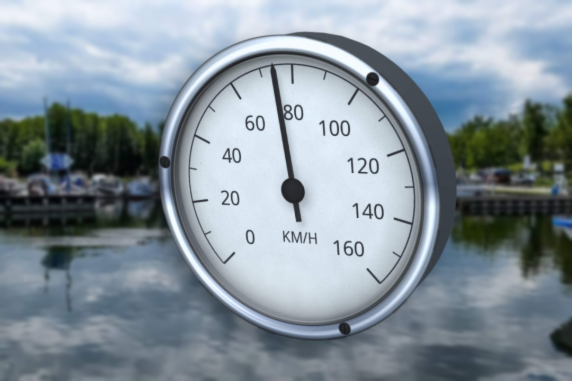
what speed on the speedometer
75 km/h
